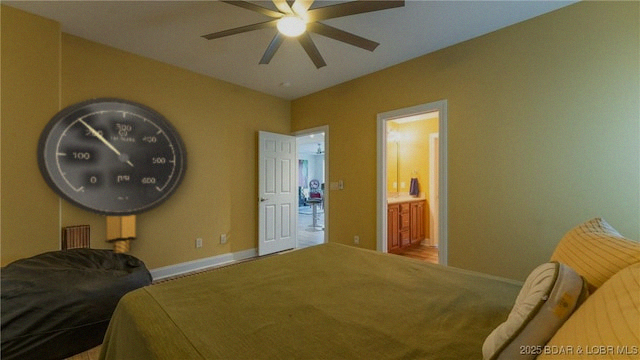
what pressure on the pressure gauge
200 psi
